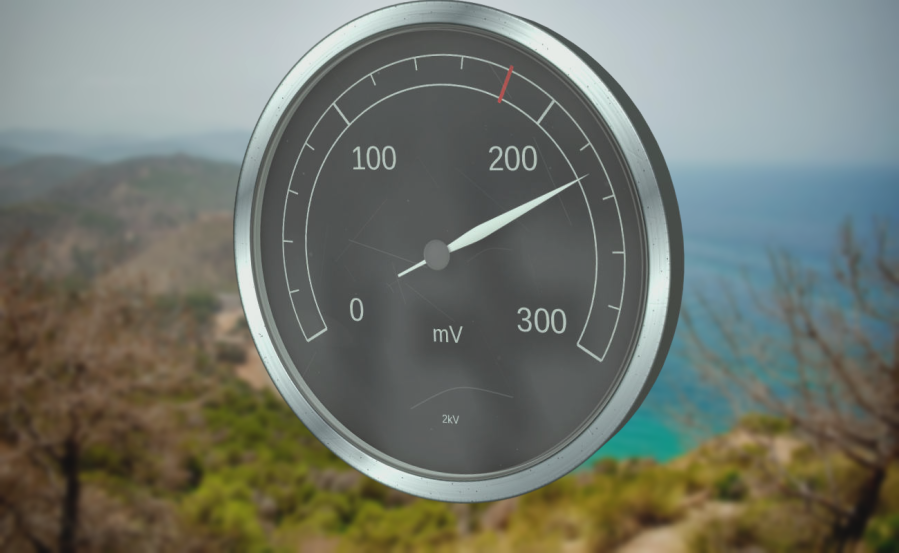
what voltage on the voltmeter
230 mV
